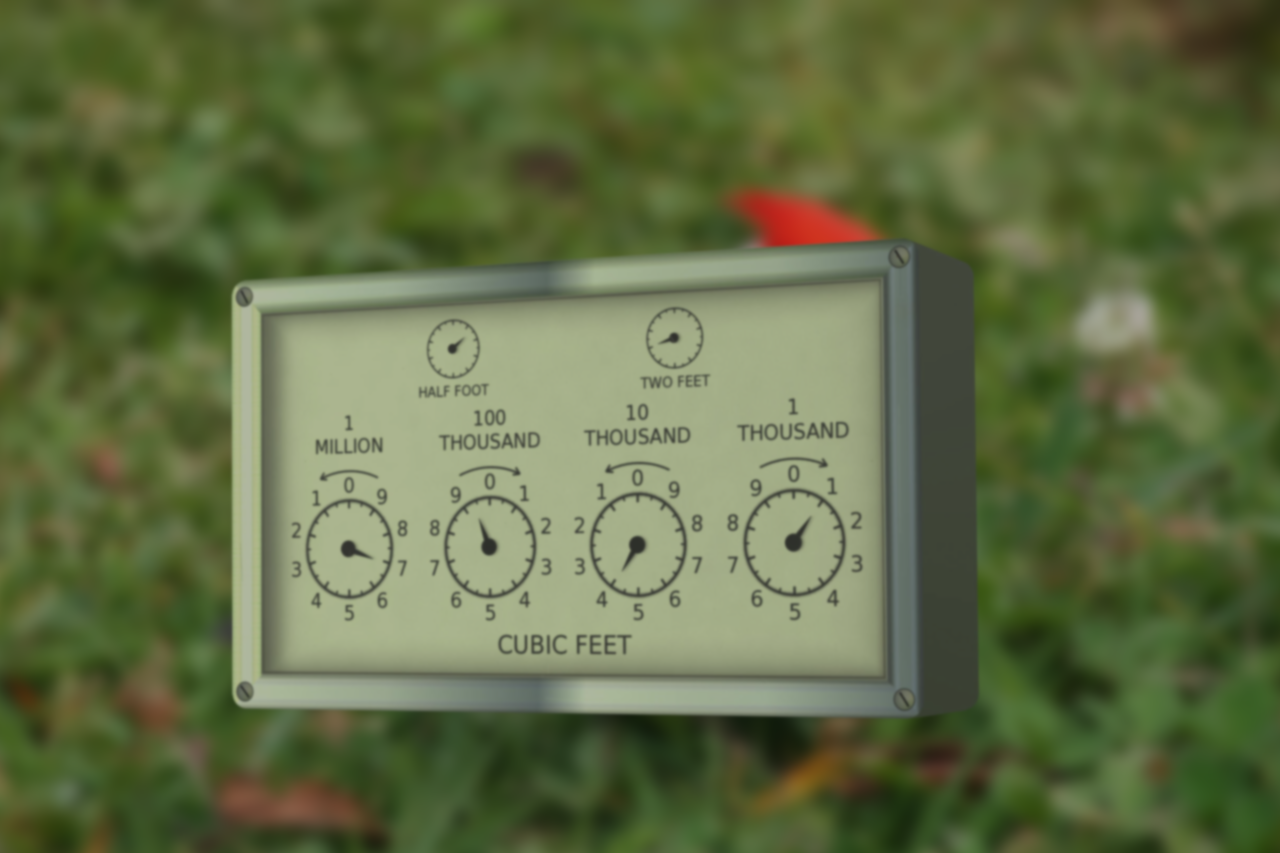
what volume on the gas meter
694100 ft³
